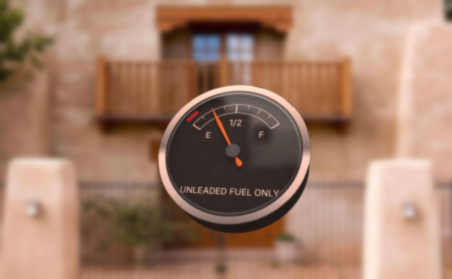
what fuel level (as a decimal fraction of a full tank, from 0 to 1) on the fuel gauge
0.25
